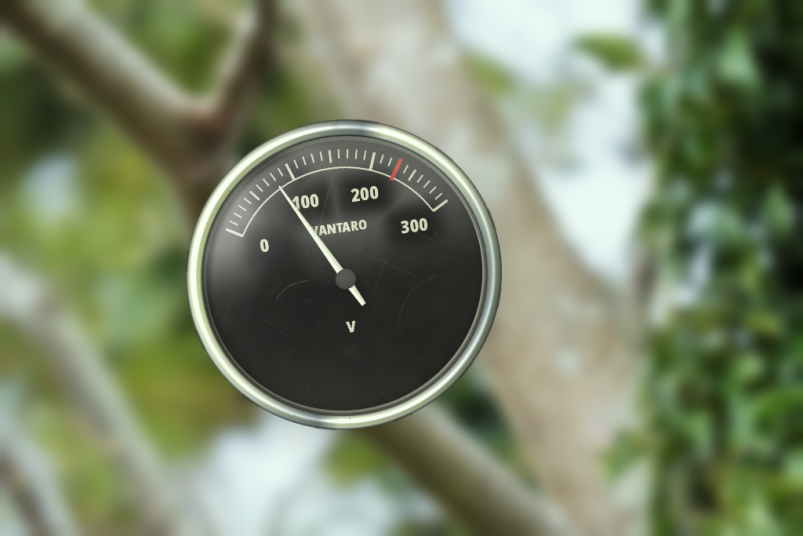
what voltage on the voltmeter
80 V
